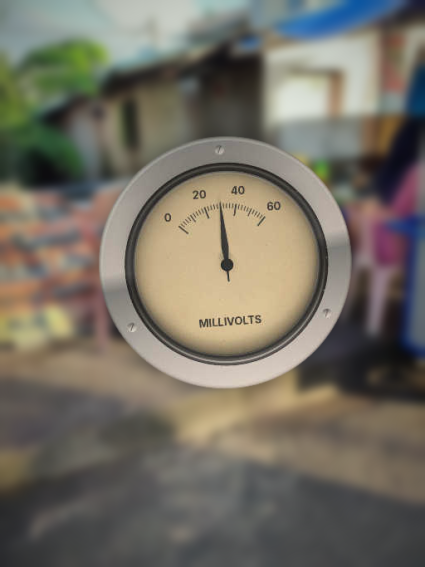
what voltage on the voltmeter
30 mV
